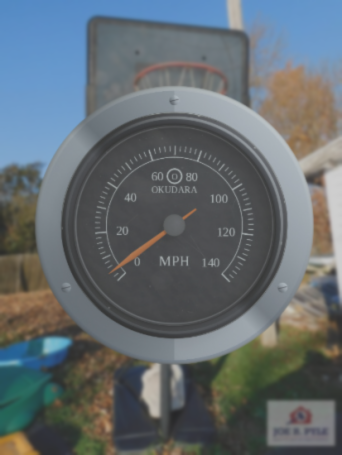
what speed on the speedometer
4 mph
